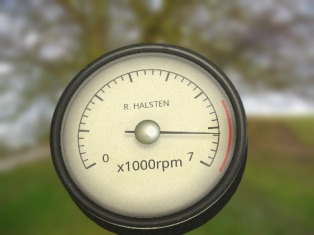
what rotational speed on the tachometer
6200 rpm
